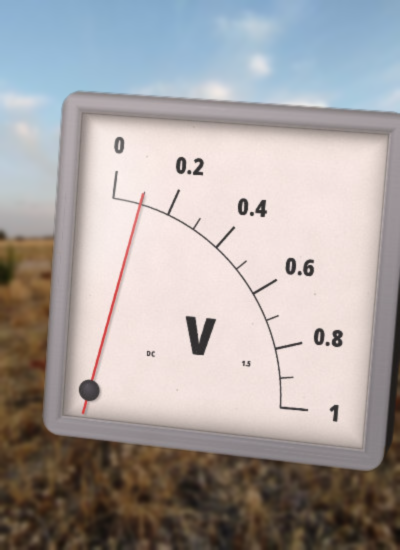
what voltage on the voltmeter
0.1 V
